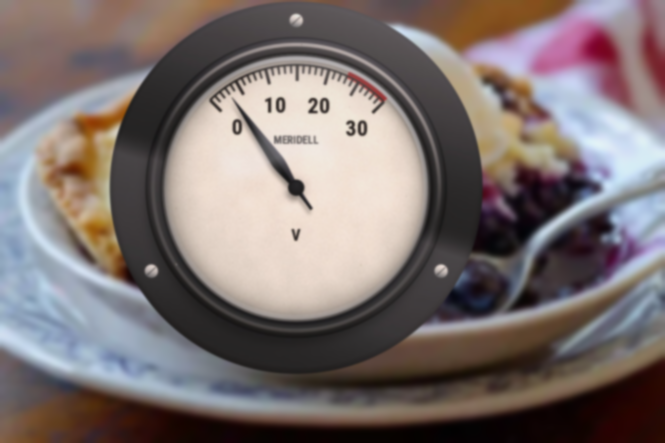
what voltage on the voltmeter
3 V
